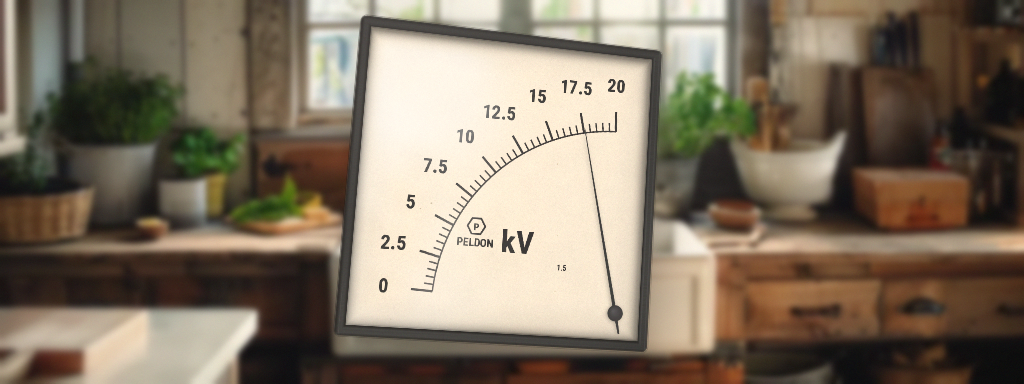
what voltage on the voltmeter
17.5 kV
